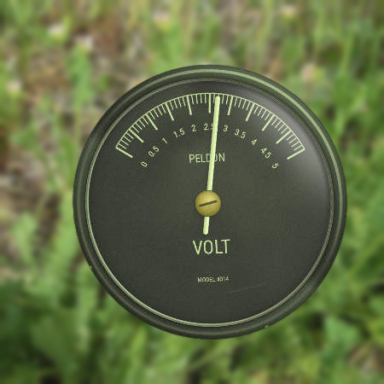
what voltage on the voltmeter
2.7 V
